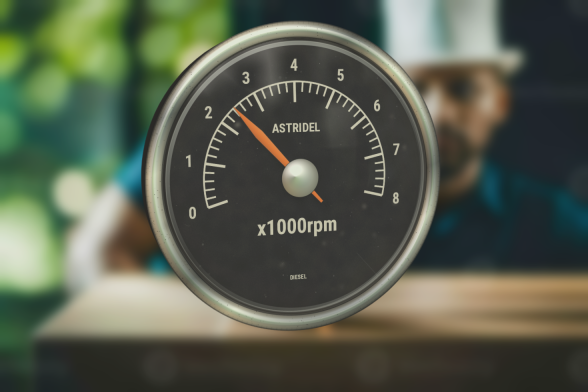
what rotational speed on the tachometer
2400 rpm
